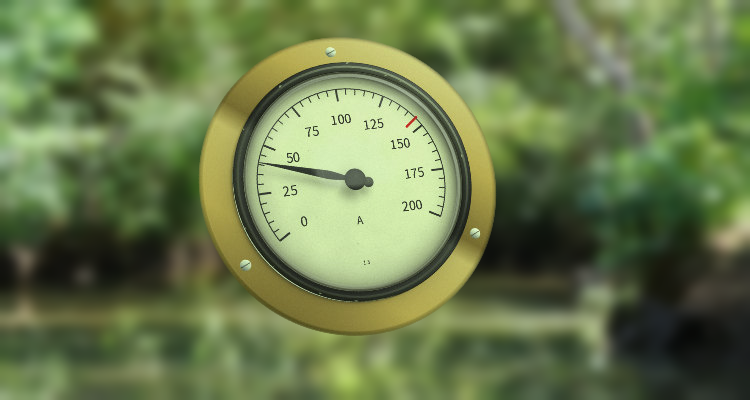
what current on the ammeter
40 A
